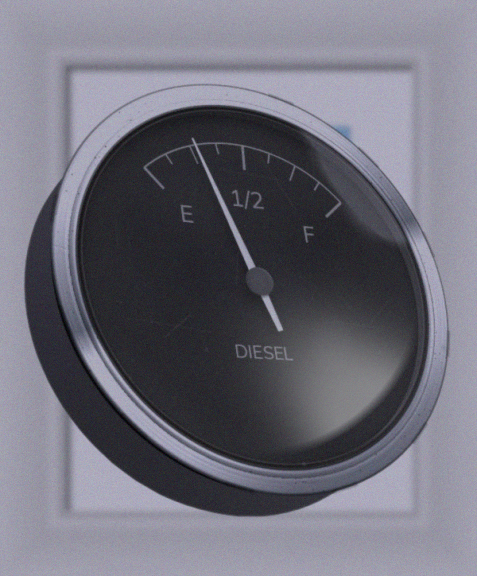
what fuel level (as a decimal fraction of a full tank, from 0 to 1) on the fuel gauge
0.25
